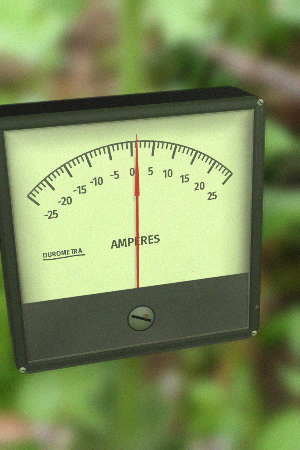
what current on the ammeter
1 A
